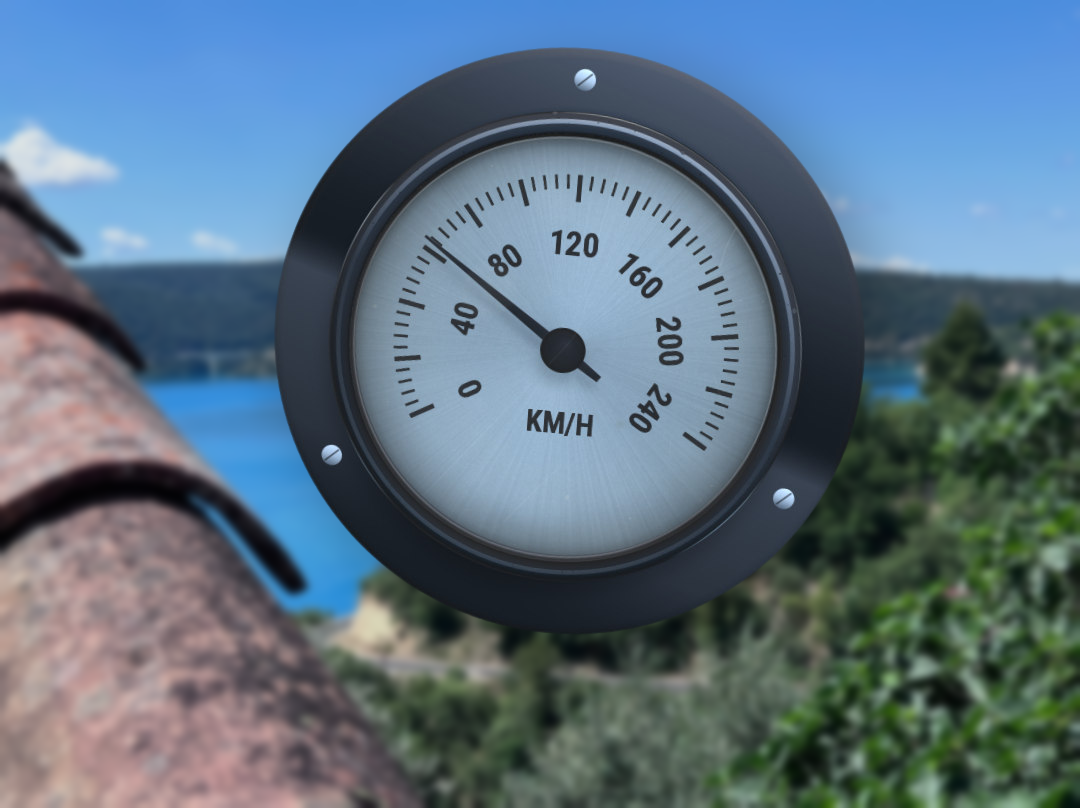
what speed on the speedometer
64 km/h
